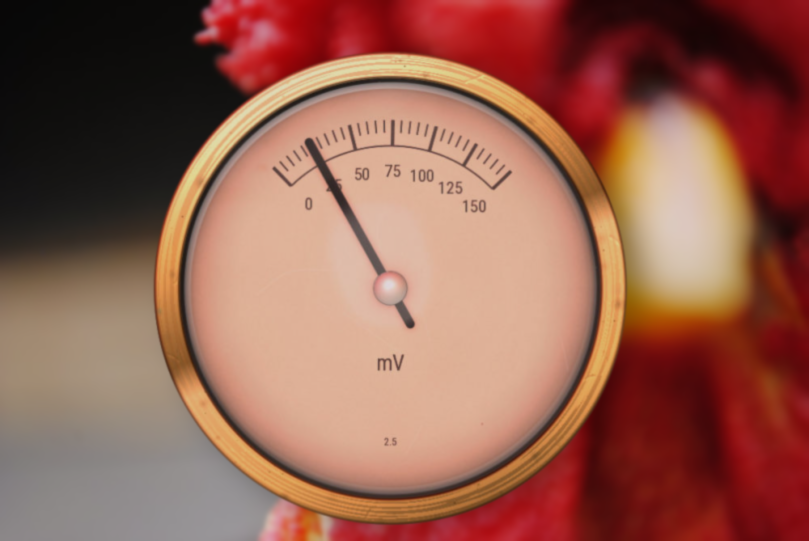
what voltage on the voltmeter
25 mV
